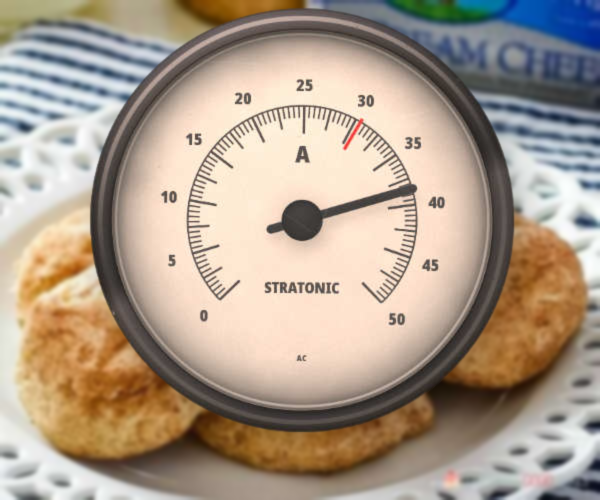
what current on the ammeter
38.5 A
